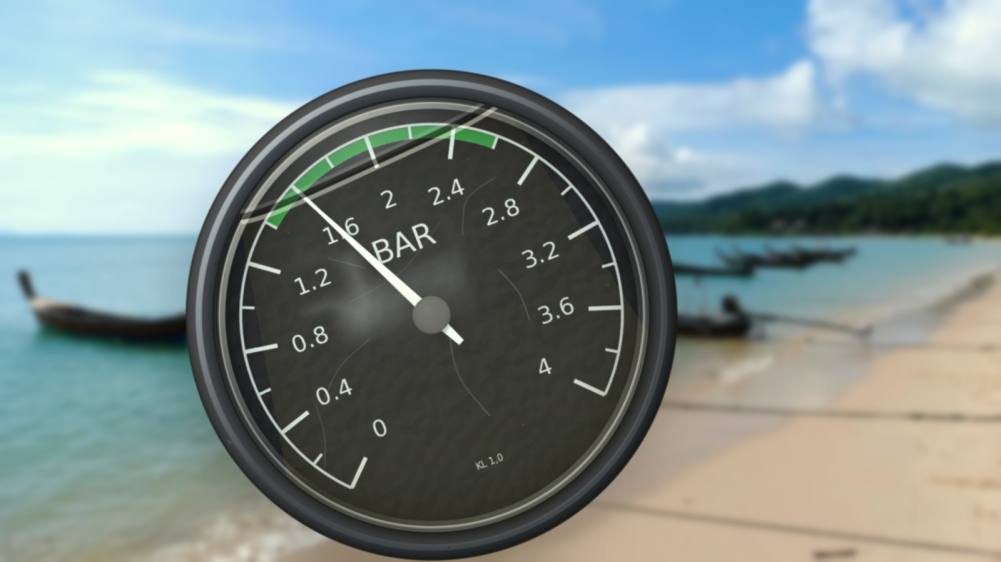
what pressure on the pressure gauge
1.6 bar
